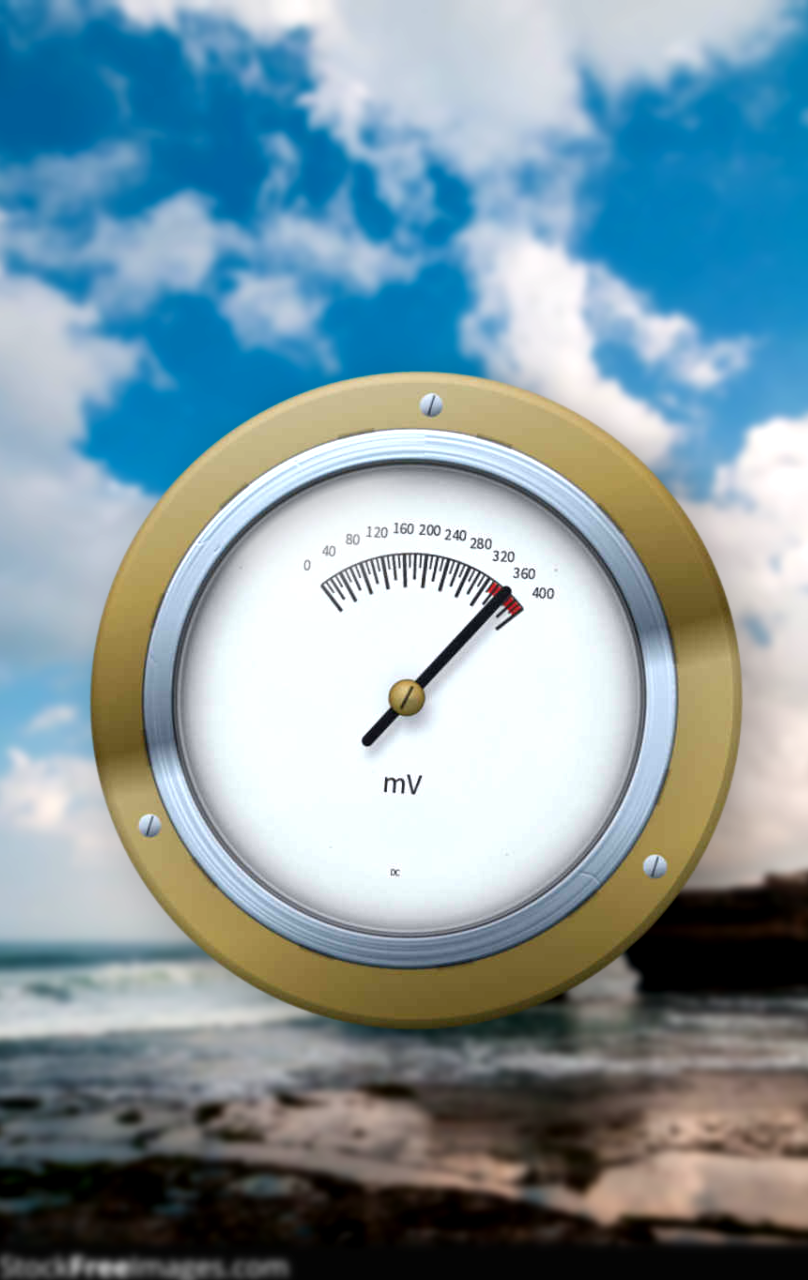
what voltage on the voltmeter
360 mV
